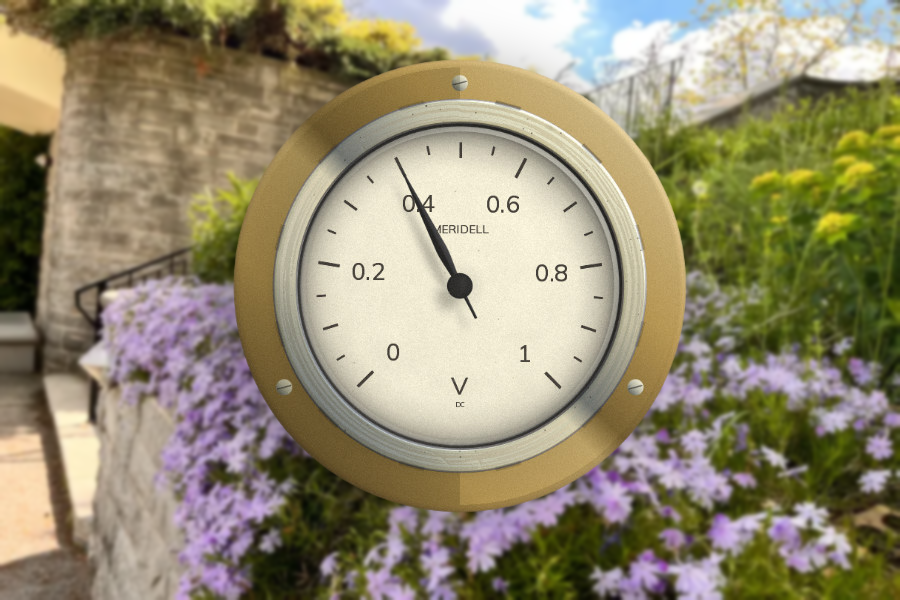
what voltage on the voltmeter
0.4 V
